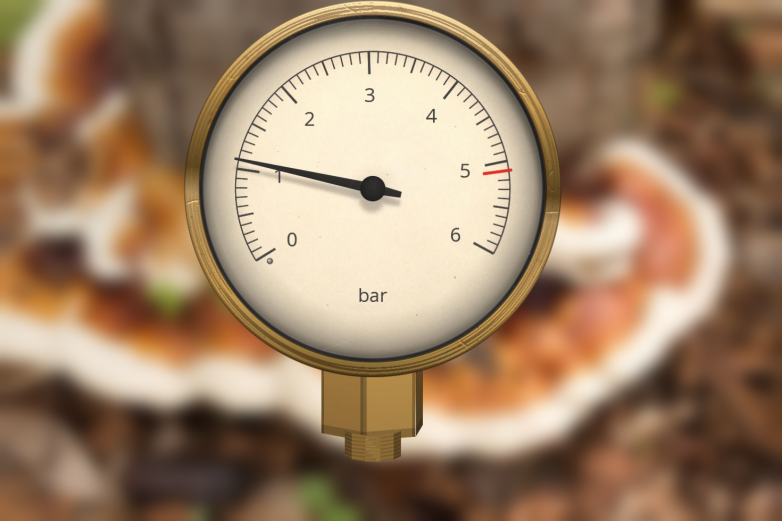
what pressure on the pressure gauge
1.1 bar
